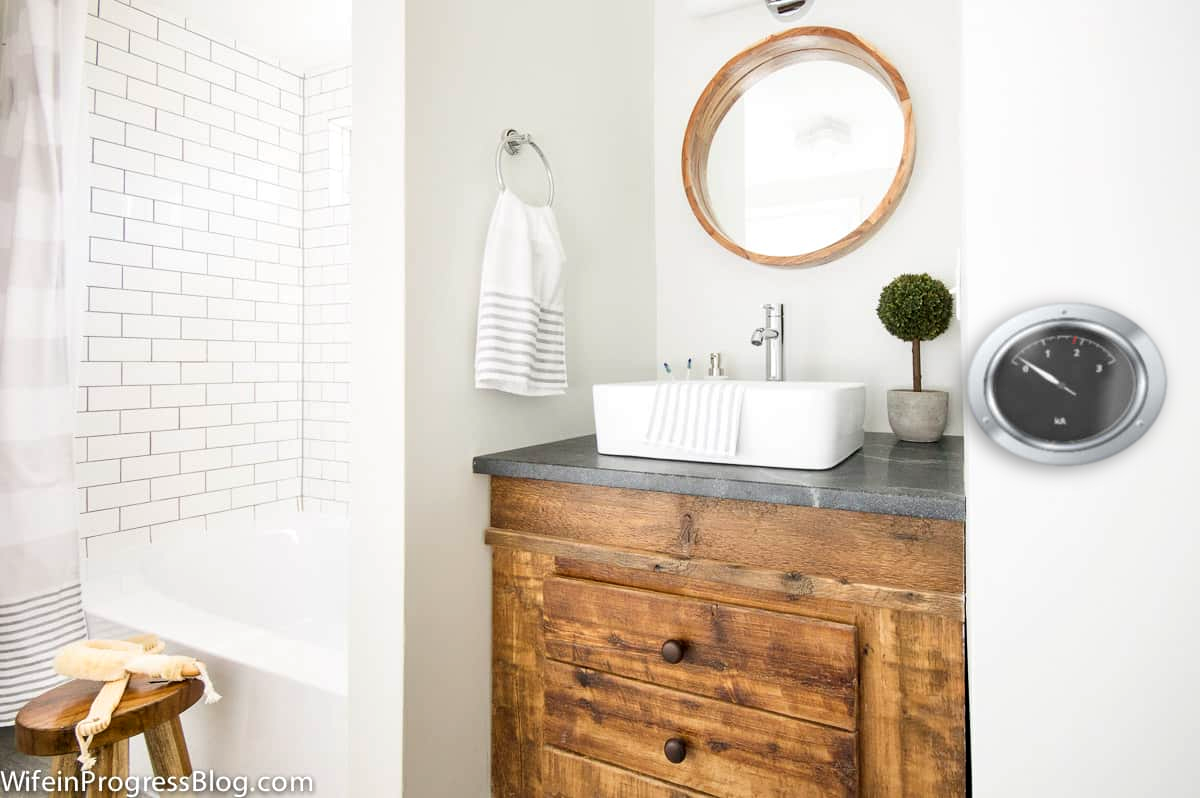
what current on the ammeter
0.2 kA
